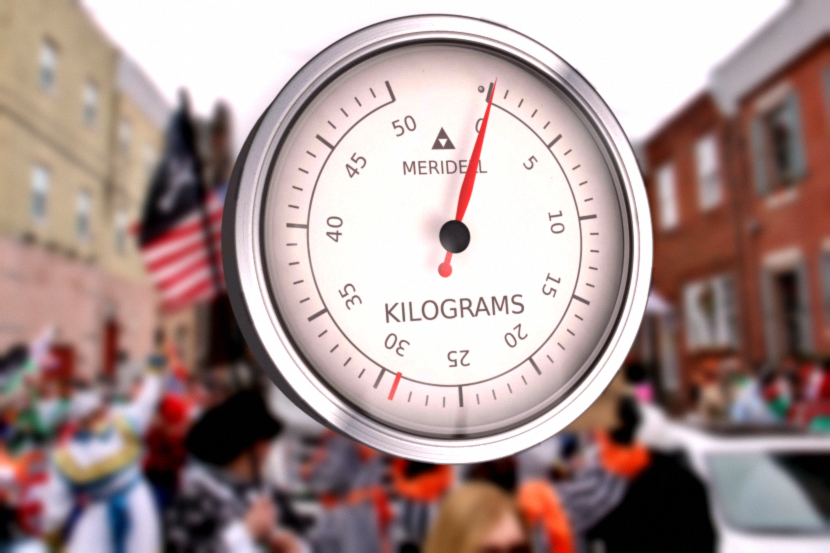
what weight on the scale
0 kg
